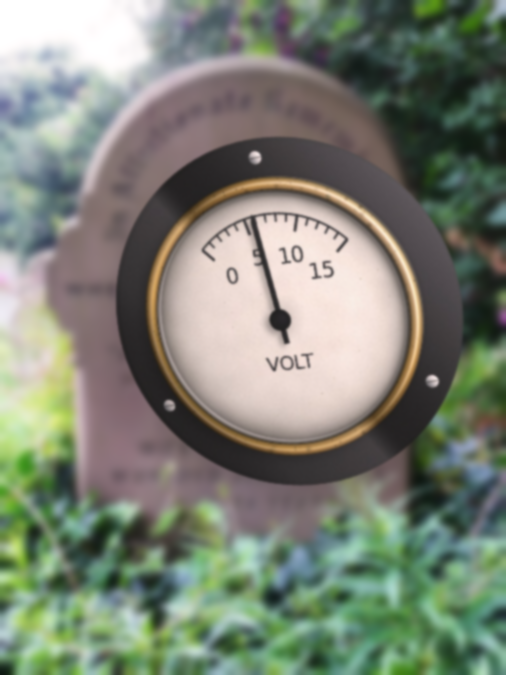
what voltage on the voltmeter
6 V
